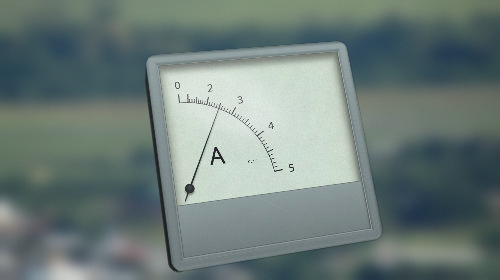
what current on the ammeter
2.5 A
